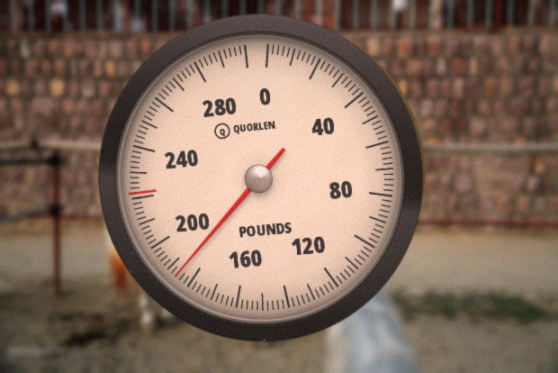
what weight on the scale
186 lb
